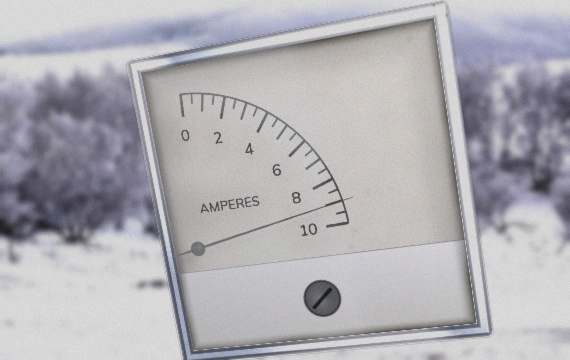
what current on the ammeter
9 A
